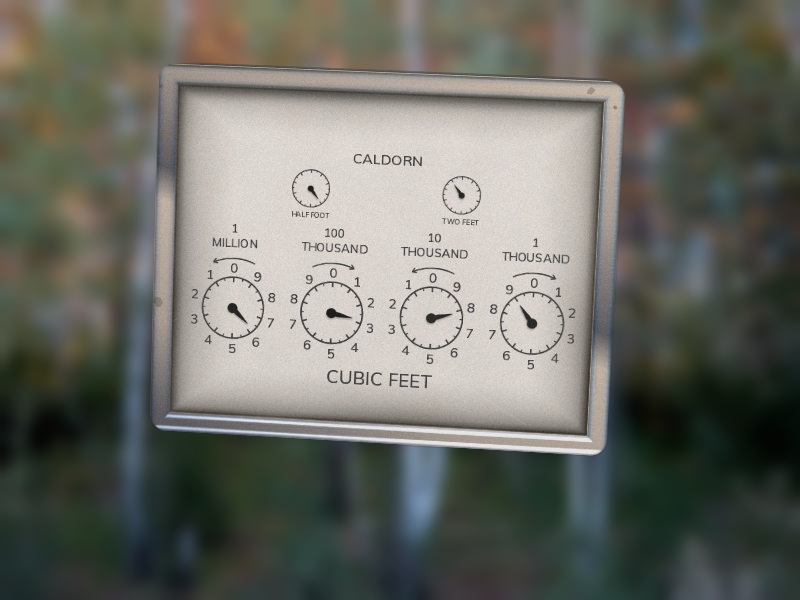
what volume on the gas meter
627900 ft³
